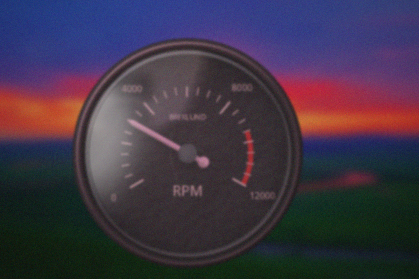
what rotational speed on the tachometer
3000 rpm
